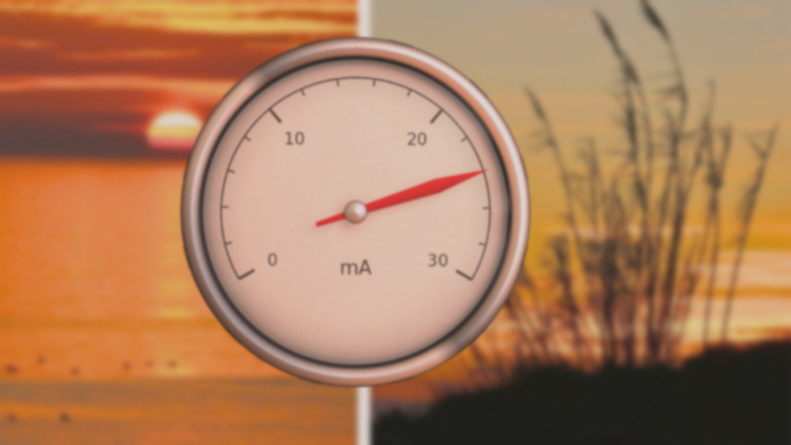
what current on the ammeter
24 mA
